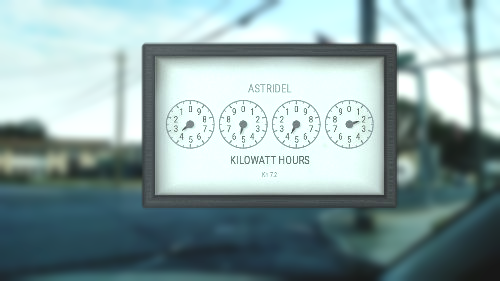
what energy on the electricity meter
3542 kWh
